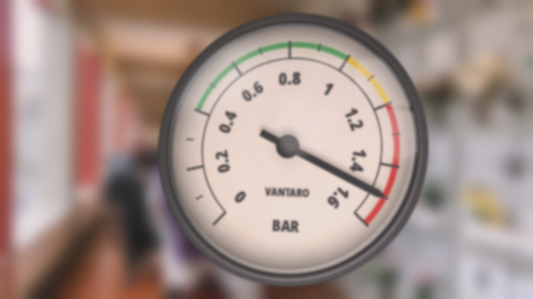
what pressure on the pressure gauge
1.5 bar
